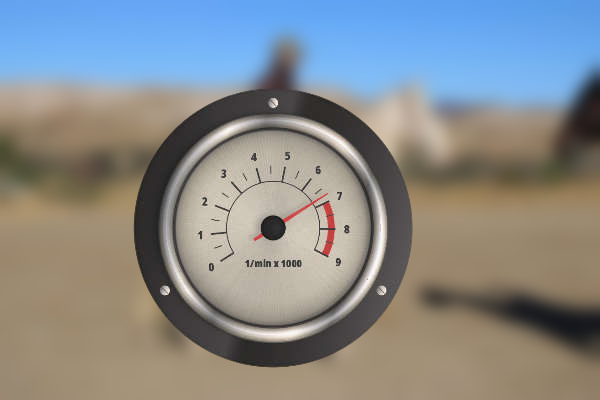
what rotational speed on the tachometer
6750 rpm
